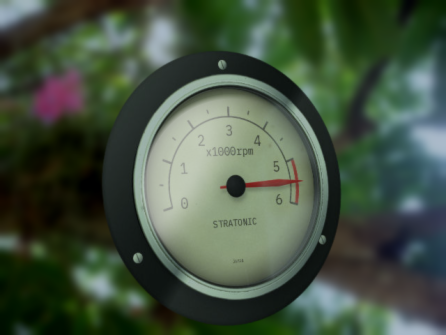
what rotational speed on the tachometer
5500 rpm
